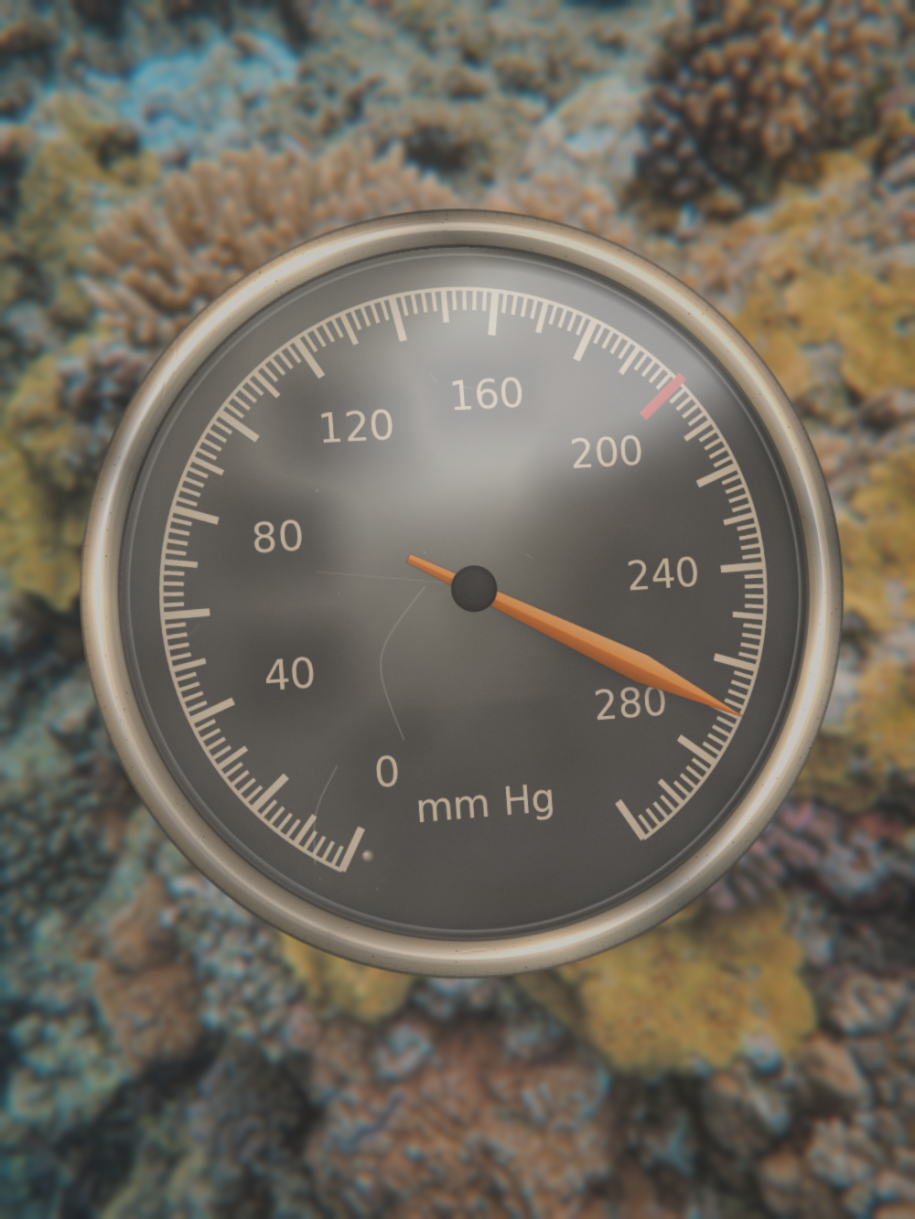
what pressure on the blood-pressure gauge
270 mmHg
